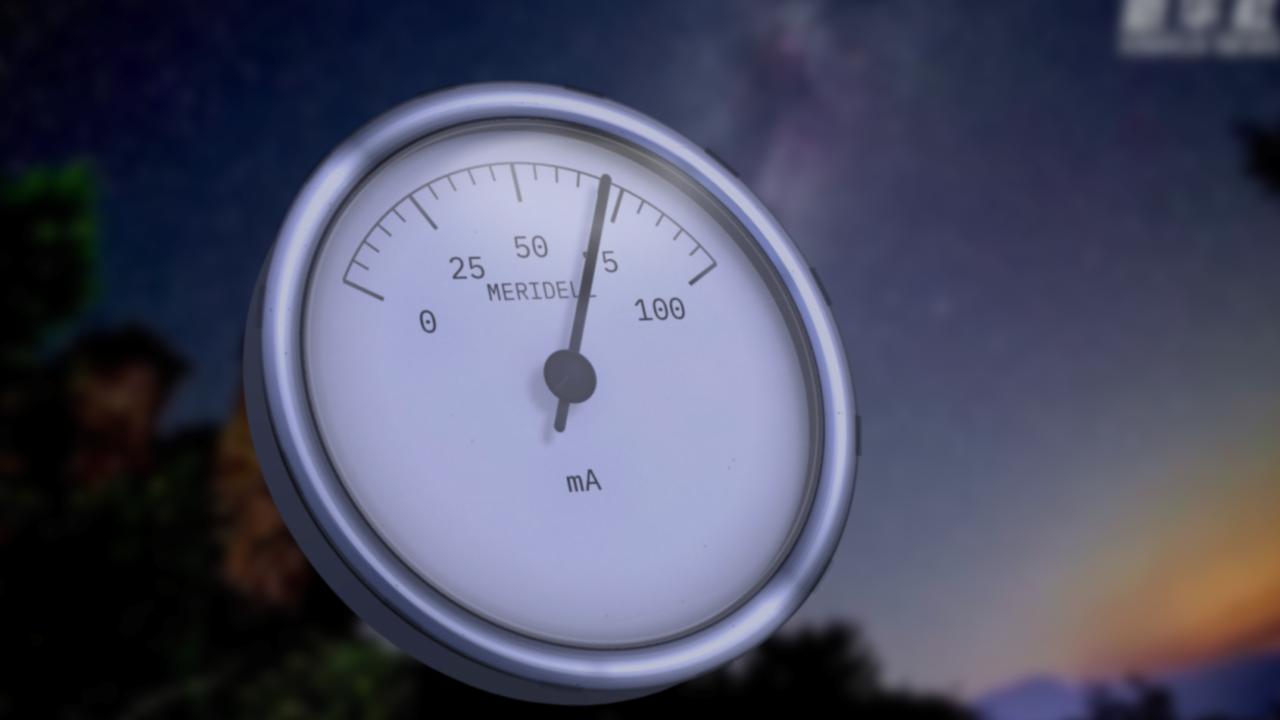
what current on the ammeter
70 mA
